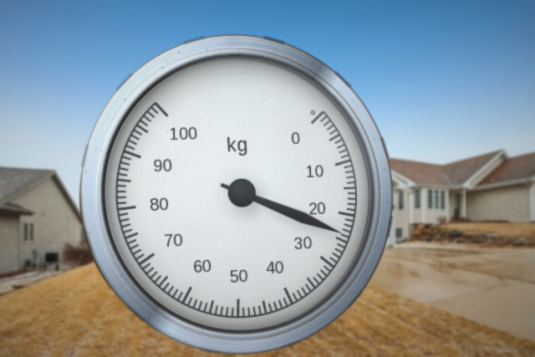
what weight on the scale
24 kg
